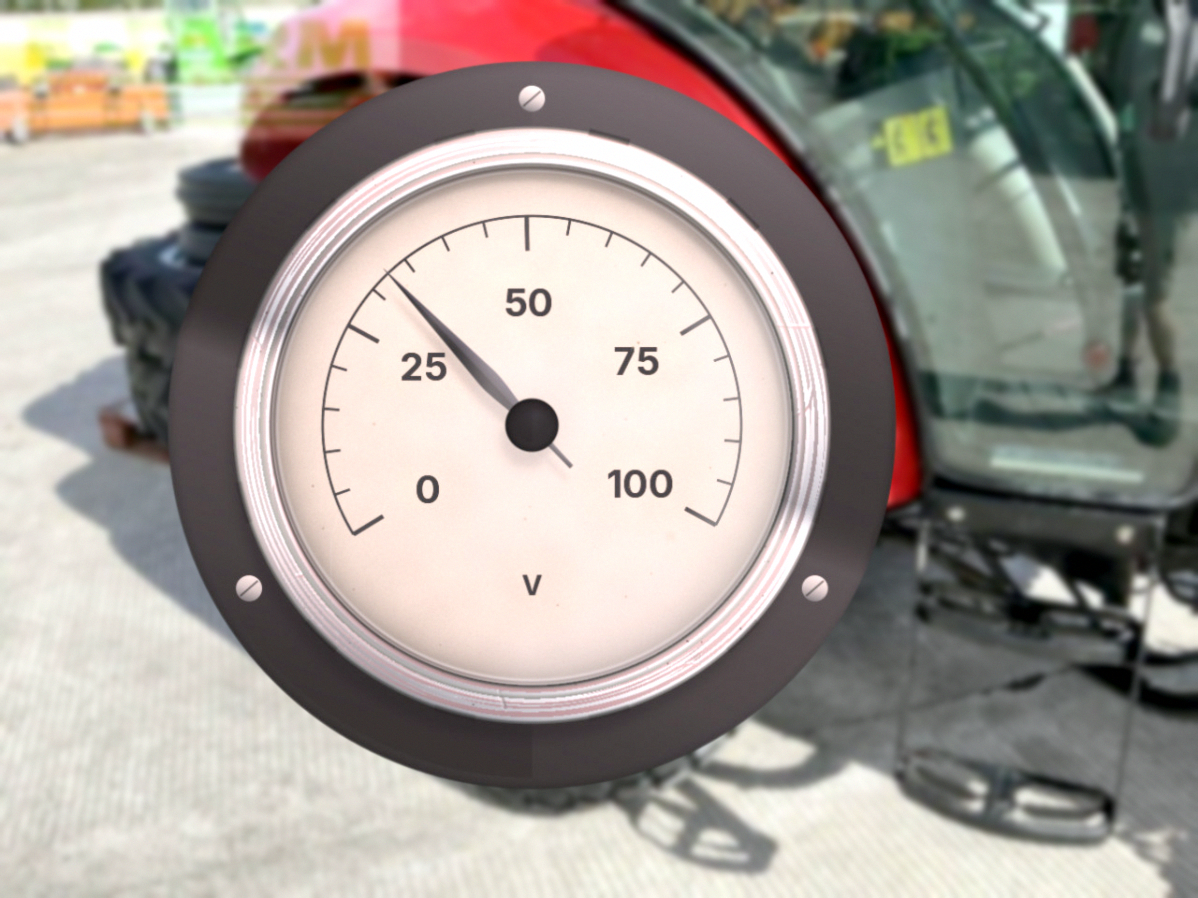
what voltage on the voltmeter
32.5 V
